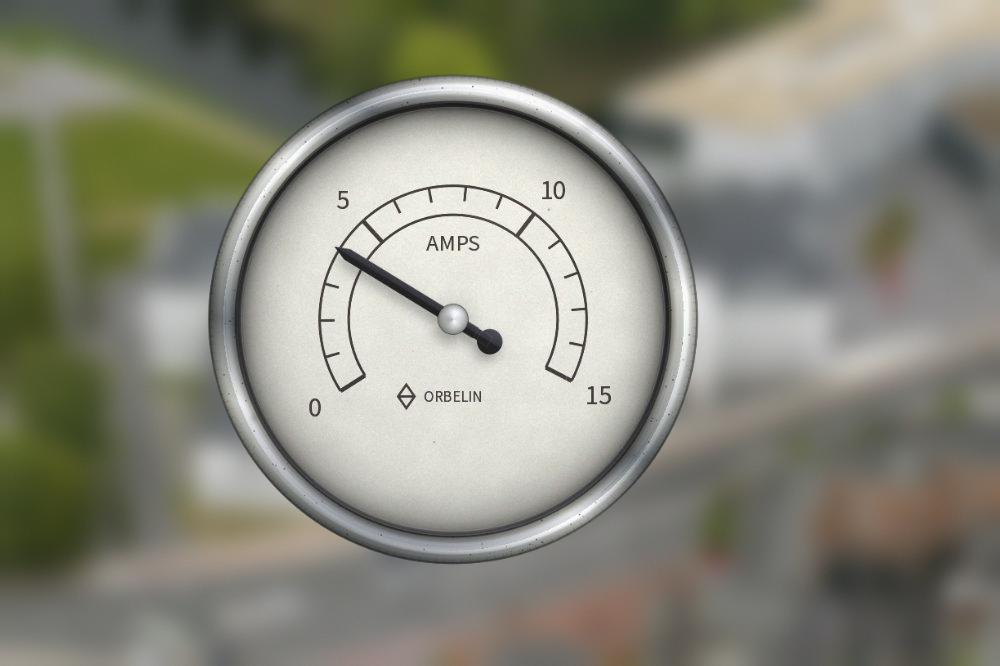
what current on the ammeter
4 A
